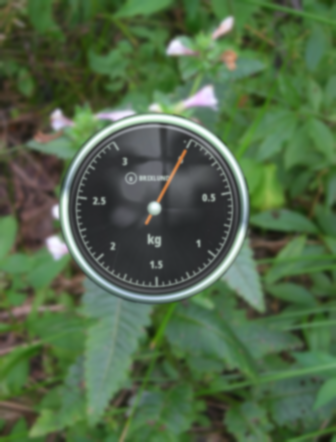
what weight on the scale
0 kg
